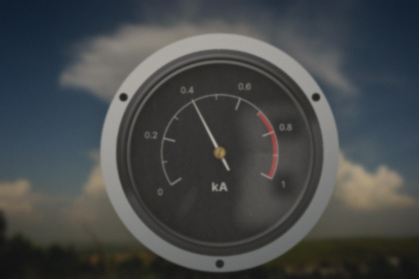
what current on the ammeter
0.4 kA
